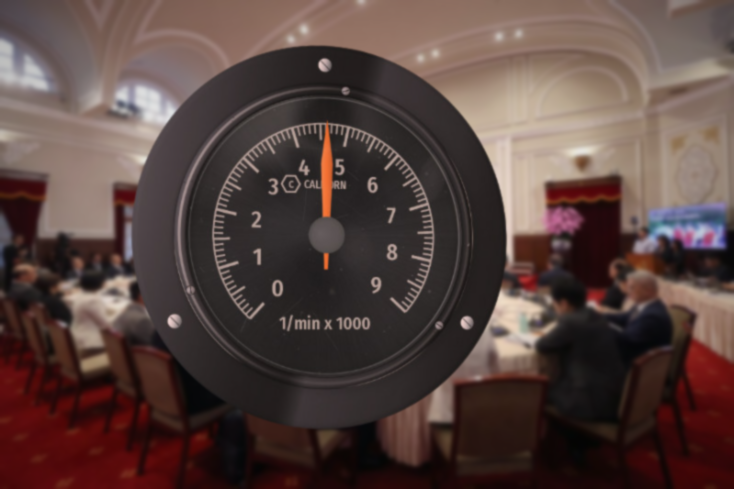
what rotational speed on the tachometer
4600 rpm
